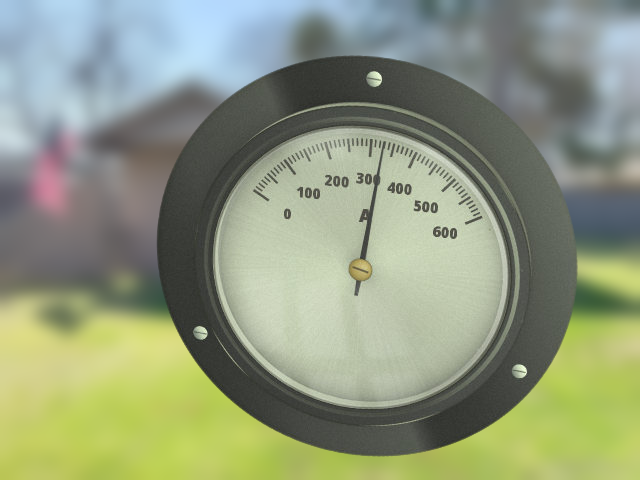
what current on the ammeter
330 A
